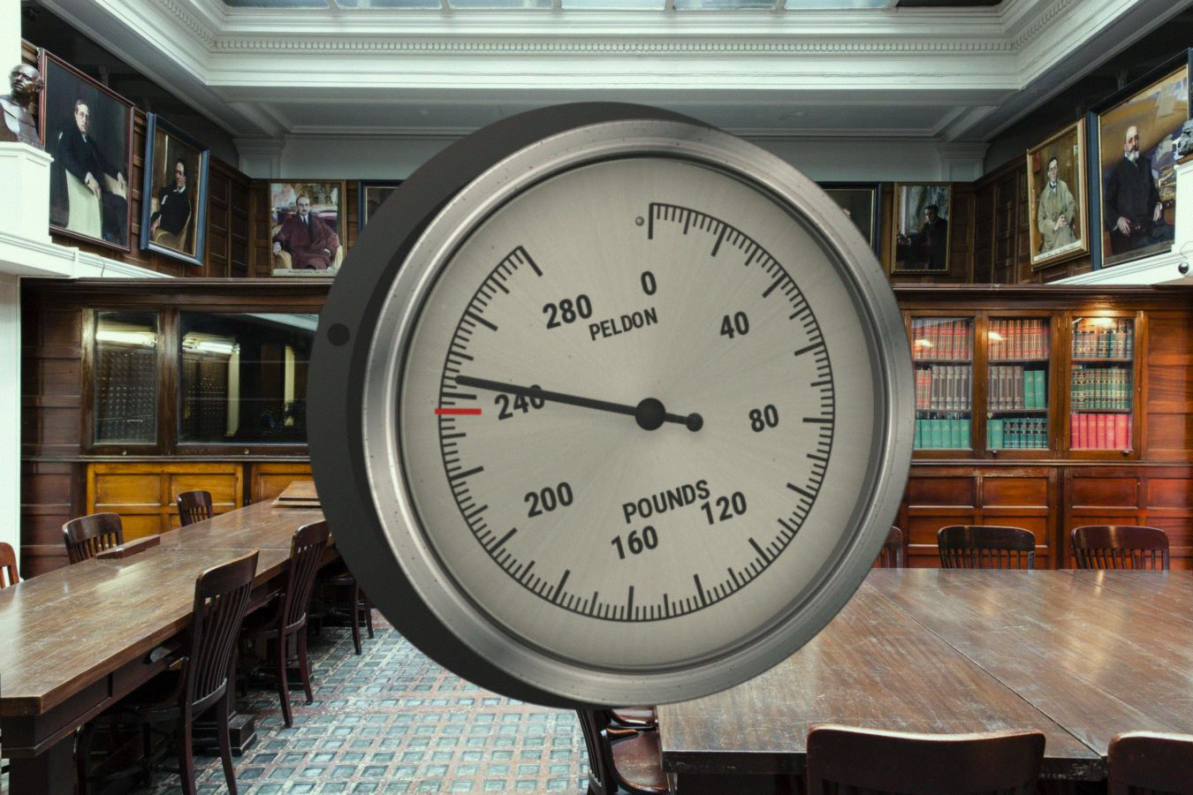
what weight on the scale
244 lb
